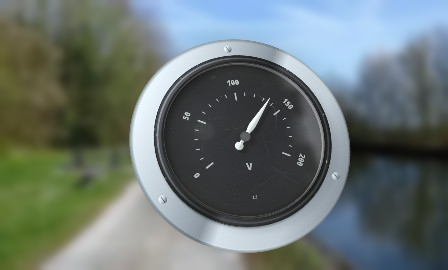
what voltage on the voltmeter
135 V
